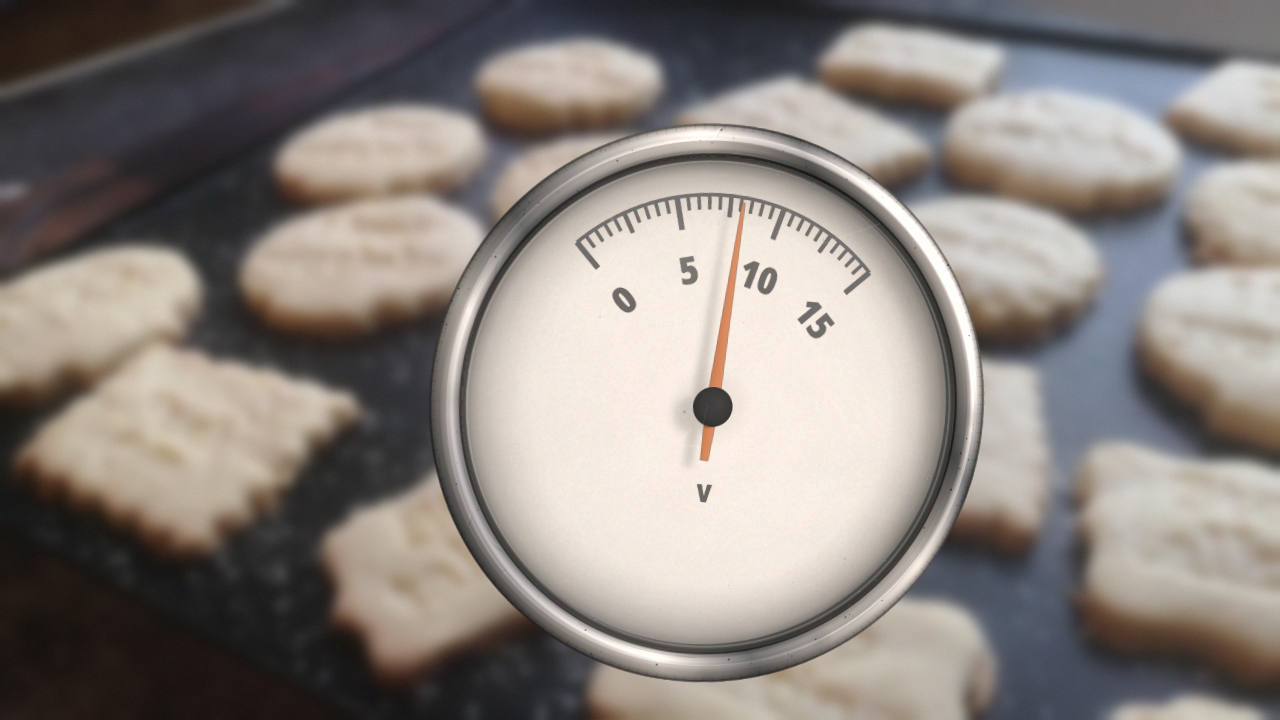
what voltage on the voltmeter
8 V
